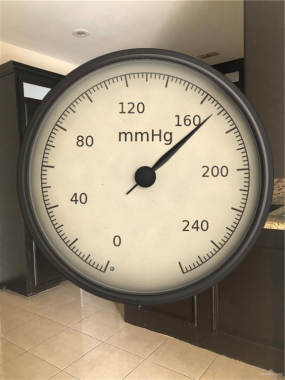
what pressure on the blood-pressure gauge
168 mmHg
